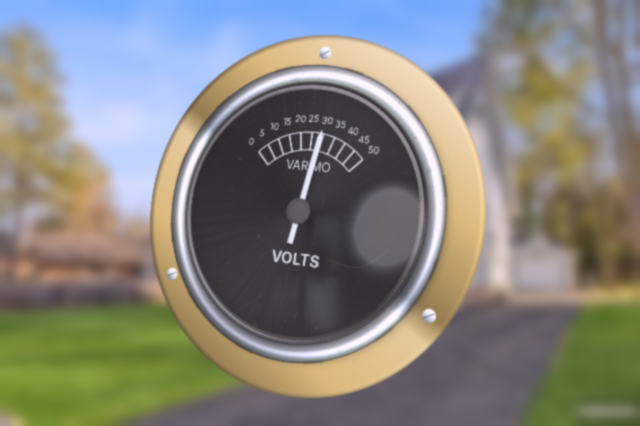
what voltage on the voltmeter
30 V
